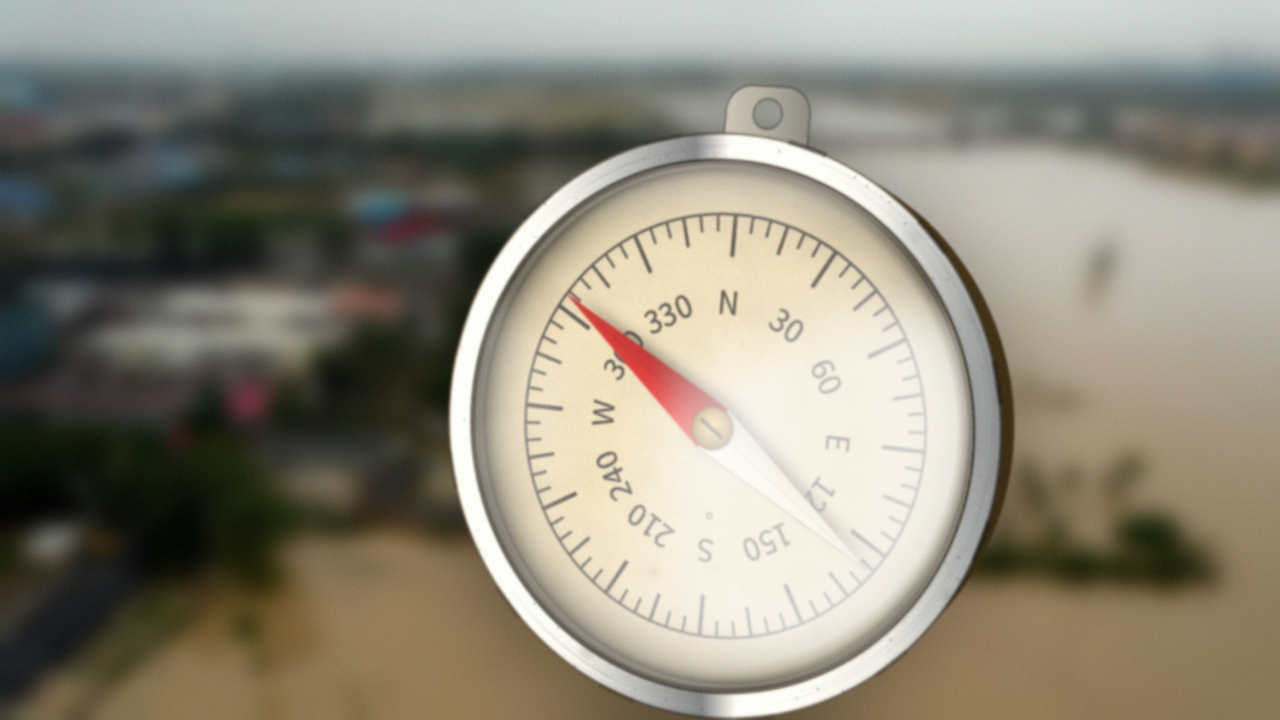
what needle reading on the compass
305 °
